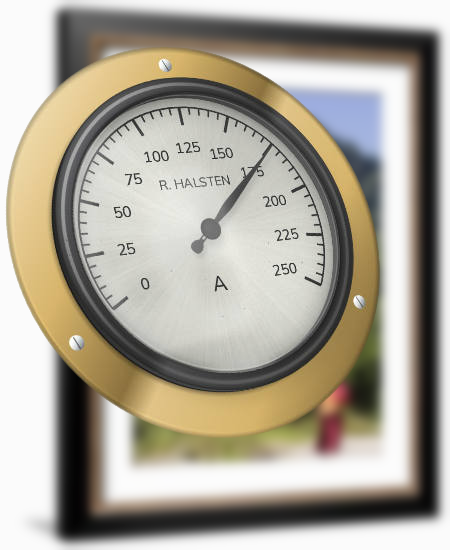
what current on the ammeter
175 A
